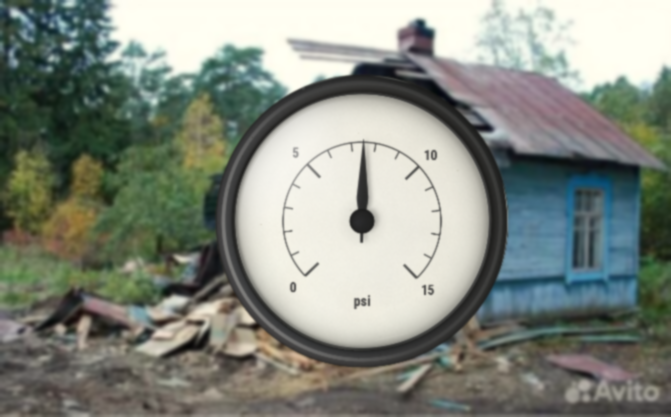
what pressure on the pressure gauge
7.5 psi
